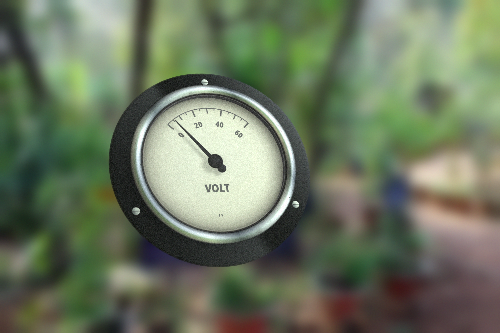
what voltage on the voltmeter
5 V
